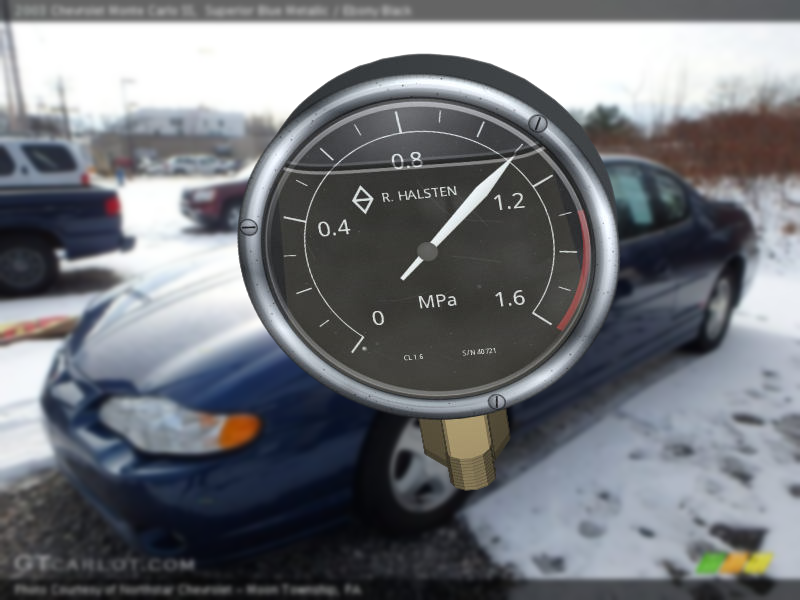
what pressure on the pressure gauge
1.1 MPa
